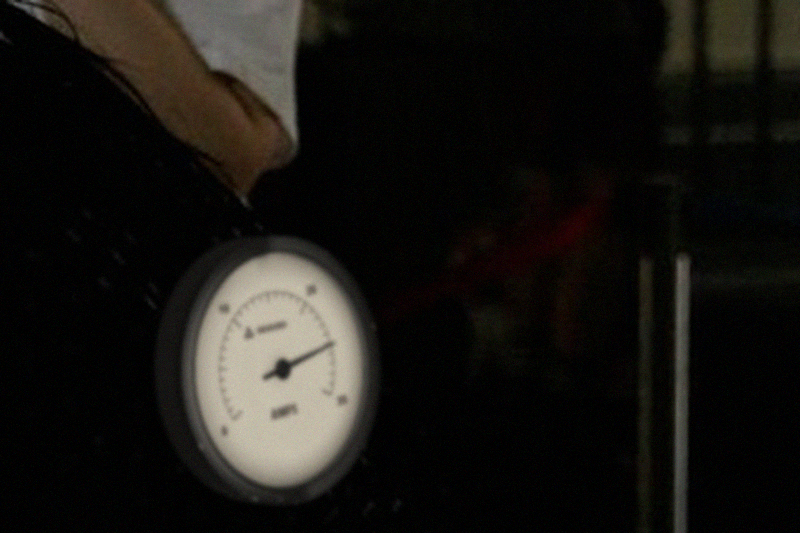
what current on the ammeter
25 A
